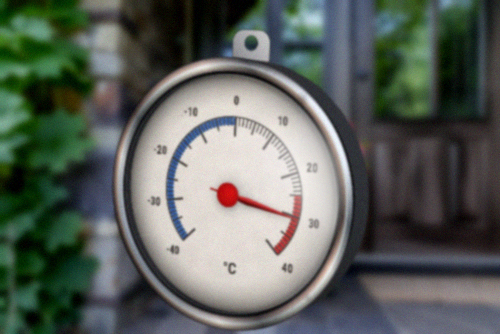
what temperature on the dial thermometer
30 °C
